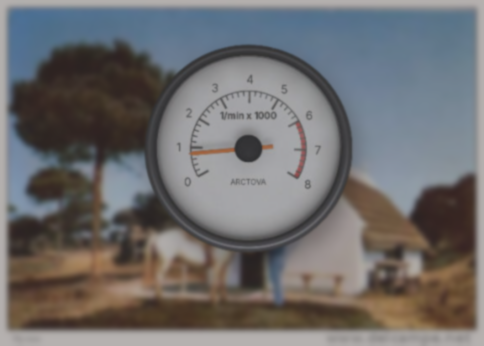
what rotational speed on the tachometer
800 rpm
